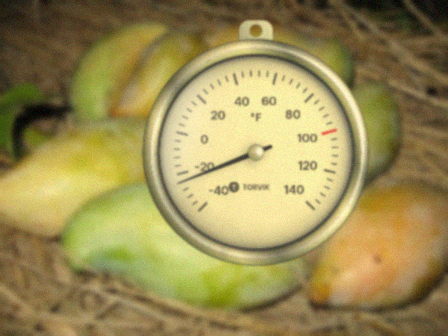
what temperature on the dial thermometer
-24 °F
